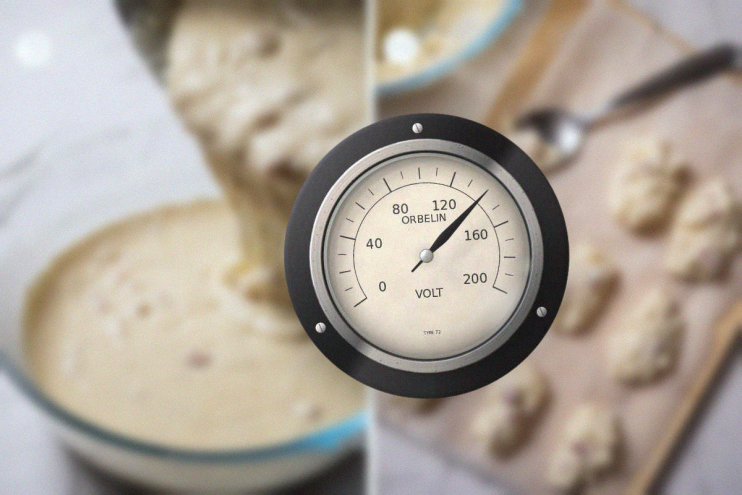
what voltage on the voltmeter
140 V
